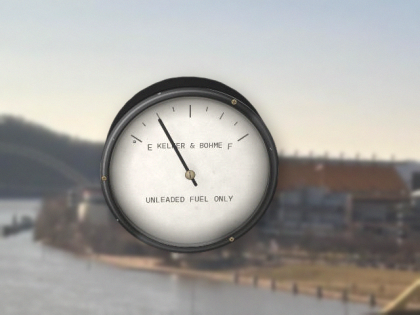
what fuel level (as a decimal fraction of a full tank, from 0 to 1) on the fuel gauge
0.25
